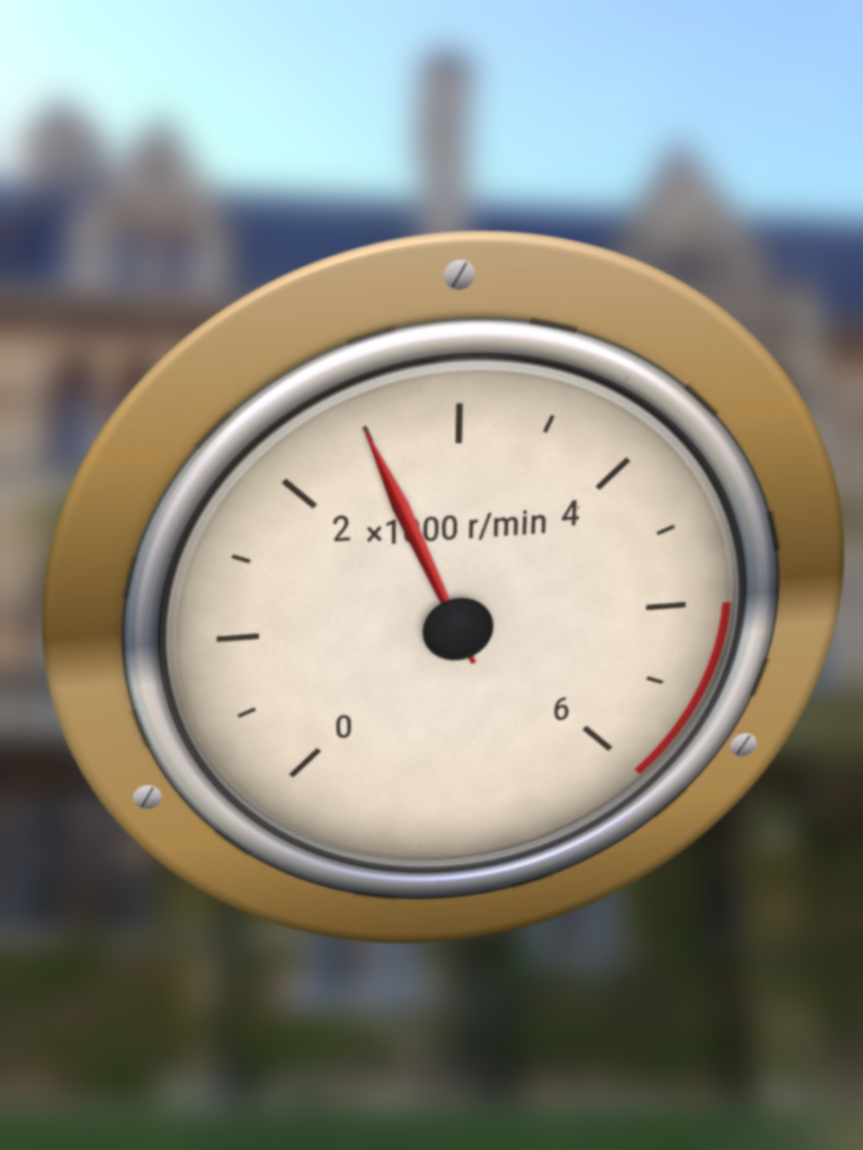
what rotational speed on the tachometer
2500 rpm
